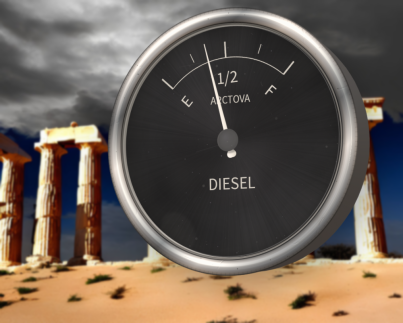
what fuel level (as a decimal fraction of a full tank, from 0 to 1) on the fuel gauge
0.375
